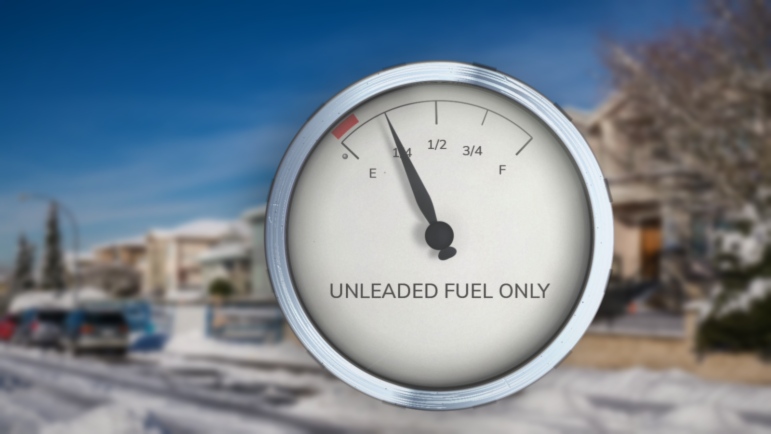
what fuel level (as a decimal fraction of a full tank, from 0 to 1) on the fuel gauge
0.25
